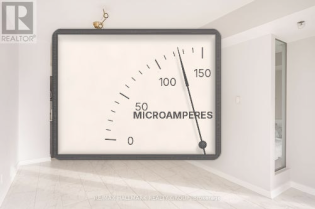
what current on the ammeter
125 µA
